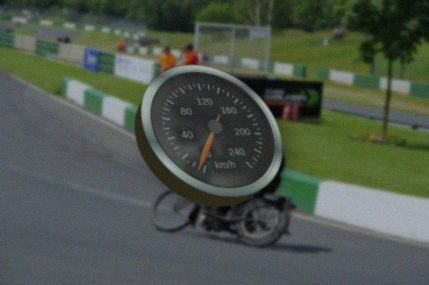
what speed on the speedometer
5 km/h
